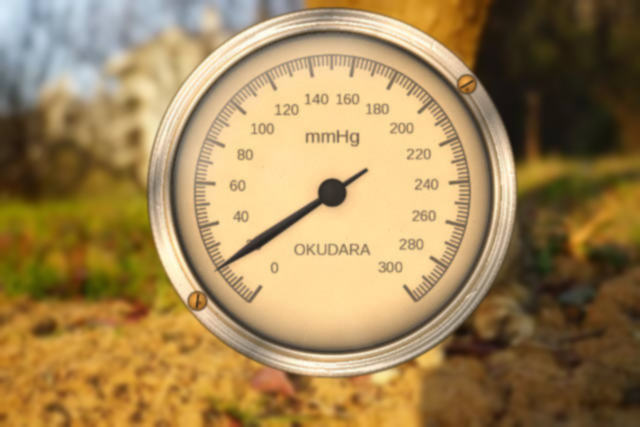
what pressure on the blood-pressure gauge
20 mmHg
